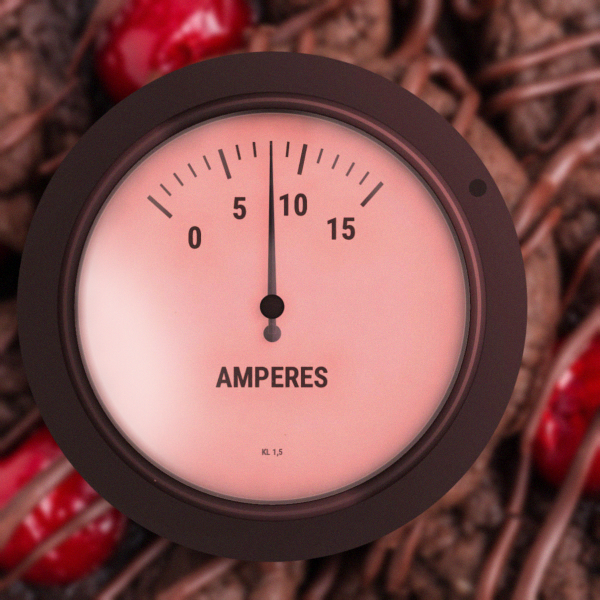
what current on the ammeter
8 A
